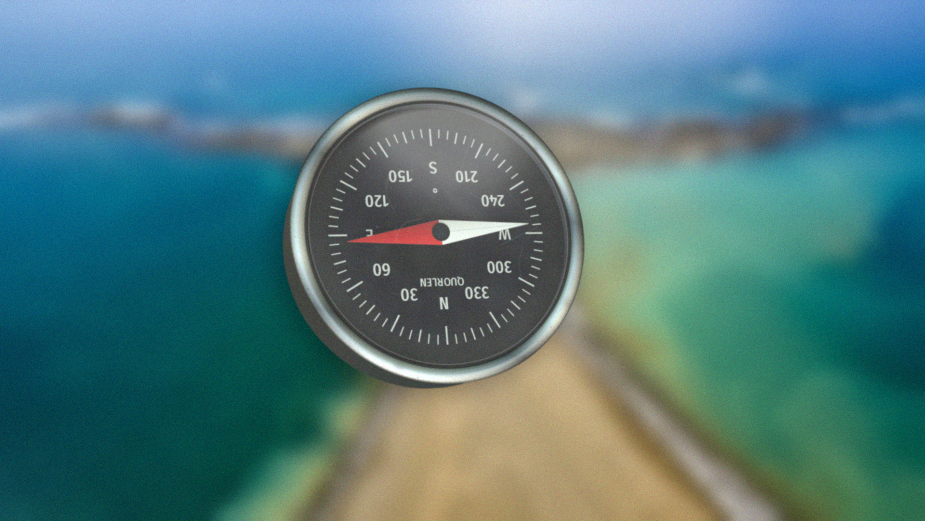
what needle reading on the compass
85 °
